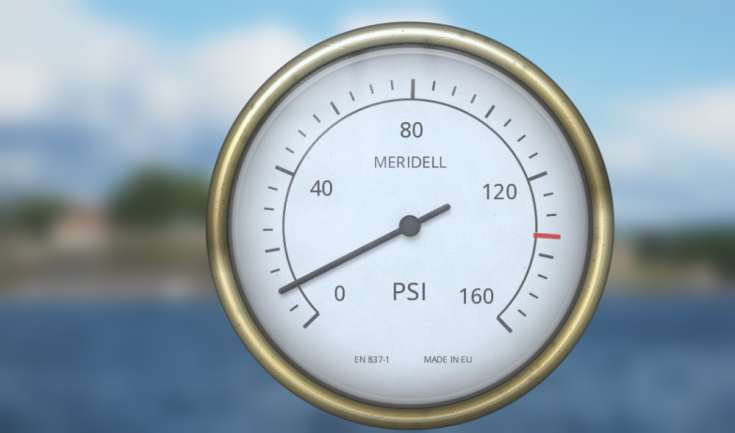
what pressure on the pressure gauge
10 psi
